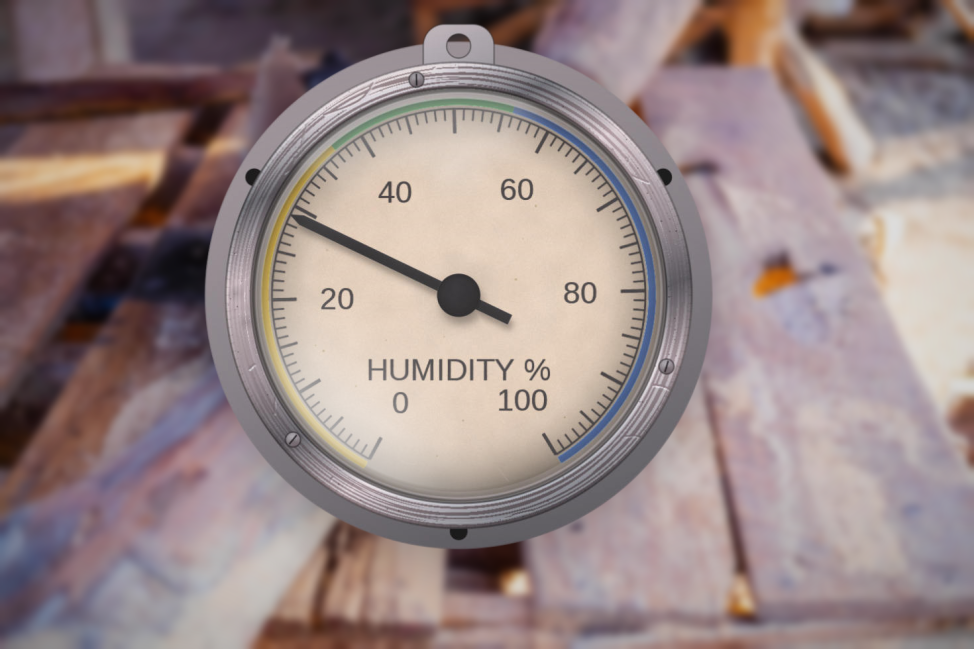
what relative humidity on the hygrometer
29 %
